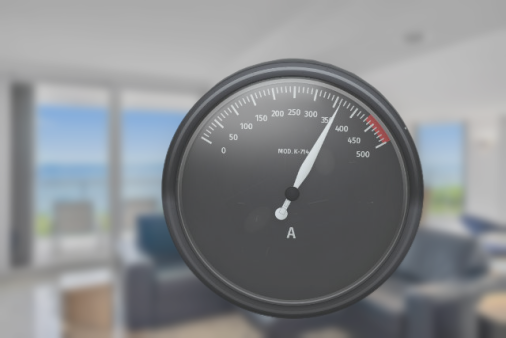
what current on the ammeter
360 A
